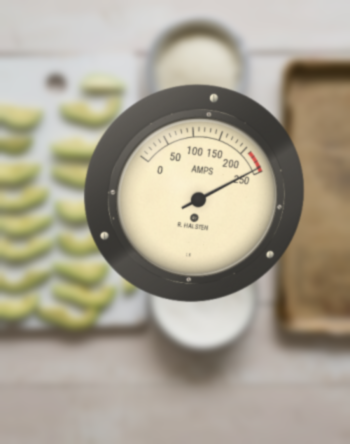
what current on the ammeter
240 A
